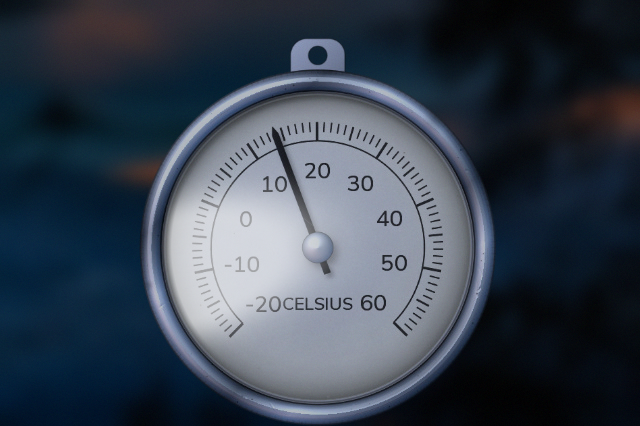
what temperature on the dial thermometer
14 °C
